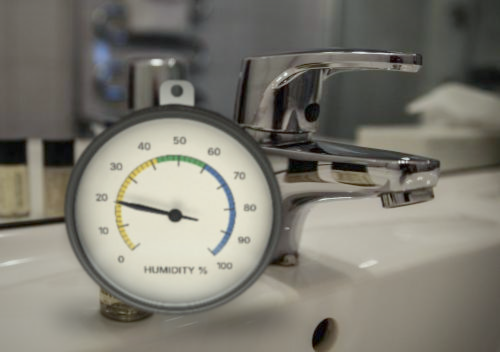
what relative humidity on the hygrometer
20 %
